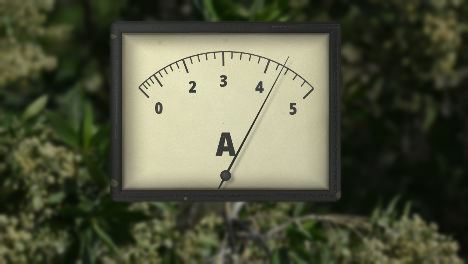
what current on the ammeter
4.3 A
